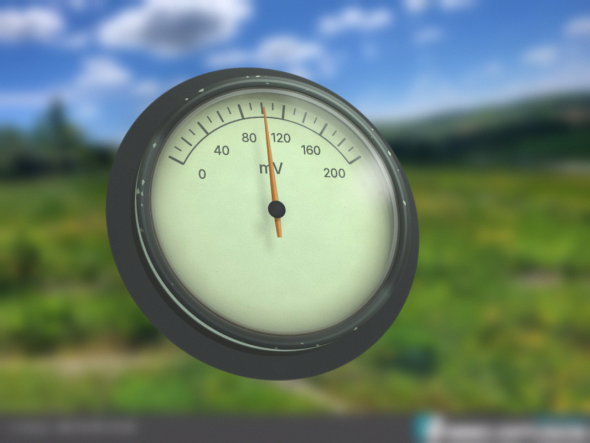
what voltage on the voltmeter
100 mV
